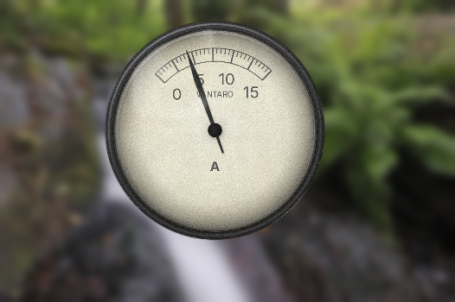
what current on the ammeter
4.5 A
